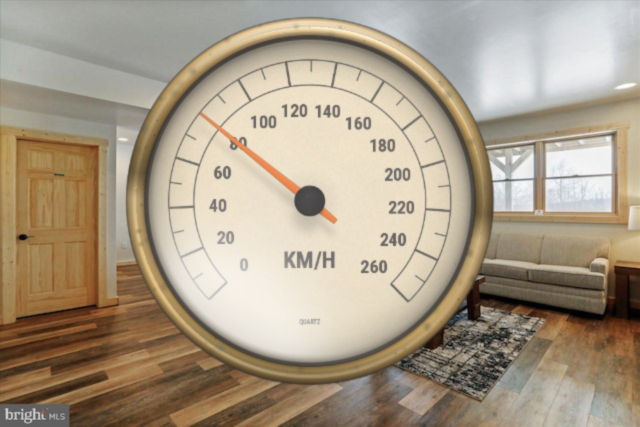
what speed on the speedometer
80 km/h
